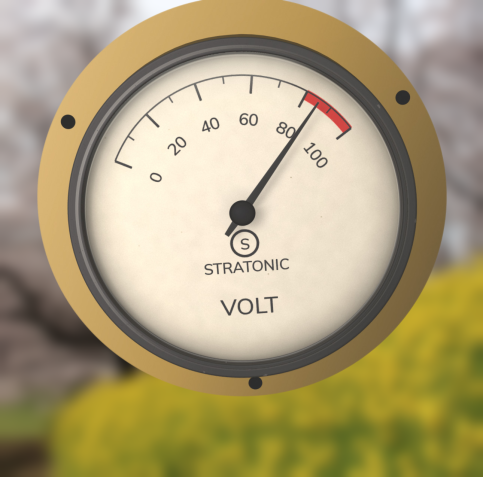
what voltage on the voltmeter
85 V
